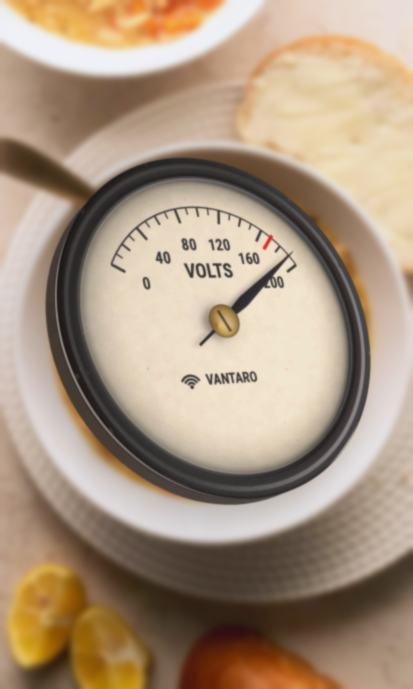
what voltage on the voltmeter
190 V
